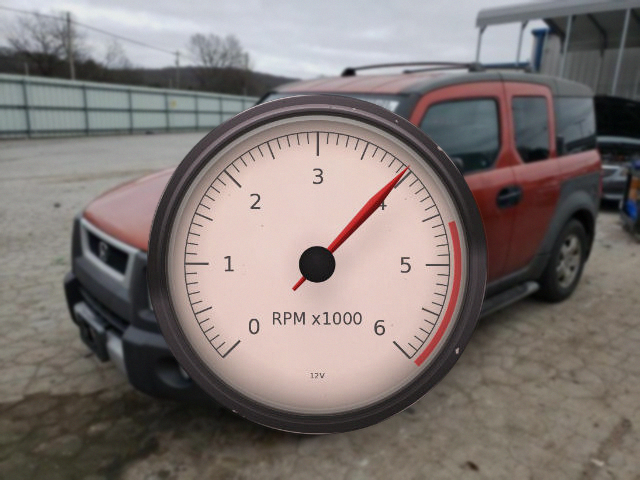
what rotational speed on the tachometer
3950 rpm
